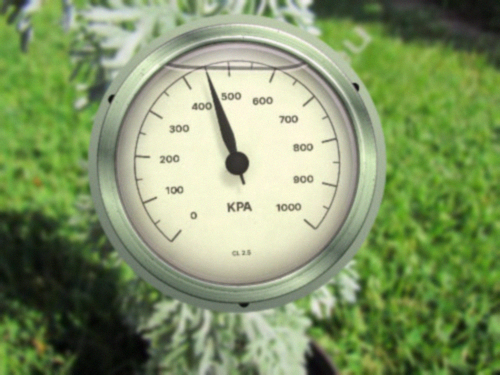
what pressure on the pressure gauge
450 kPa
